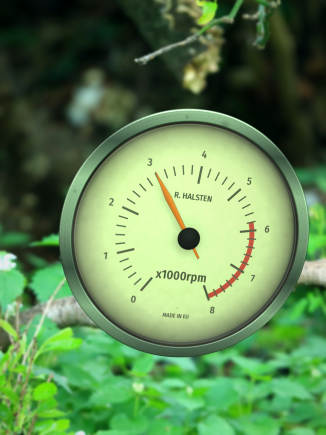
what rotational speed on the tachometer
3000 rpm
